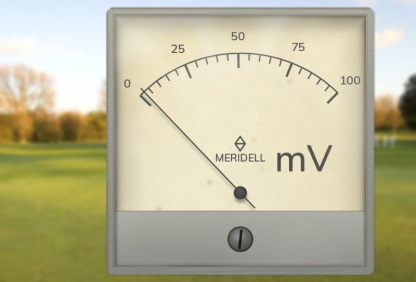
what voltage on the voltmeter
2.5 mV
